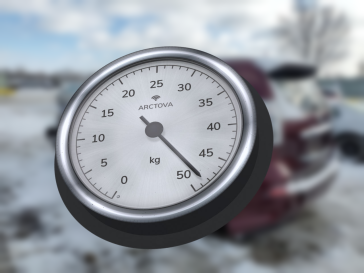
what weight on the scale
48.5 kg
